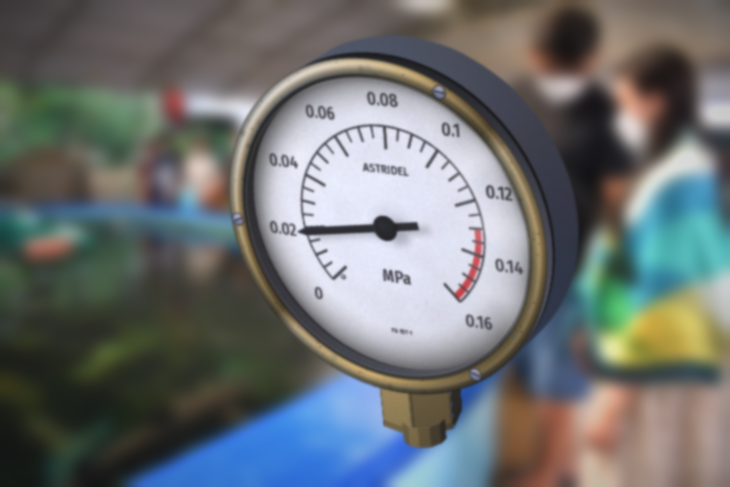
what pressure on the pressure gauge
0.02 MPa
